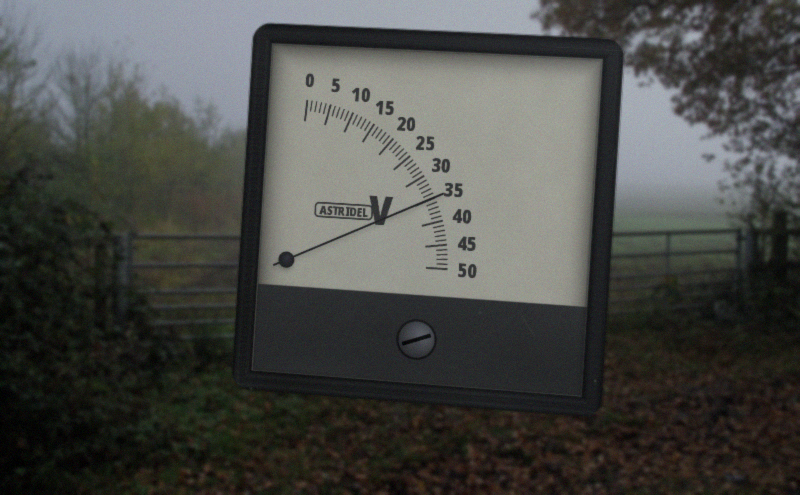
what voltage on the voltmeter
35 V
